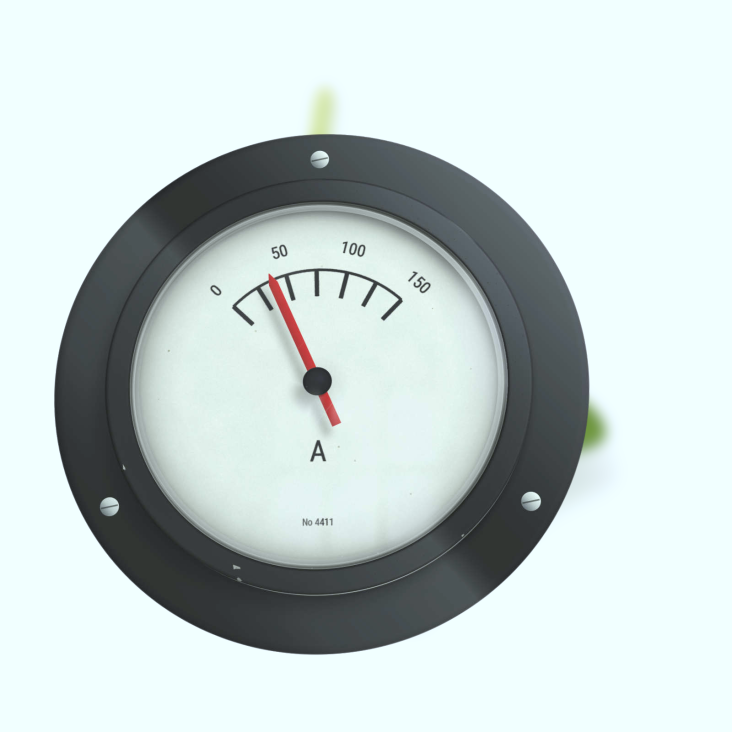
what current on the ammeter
37.5 A
